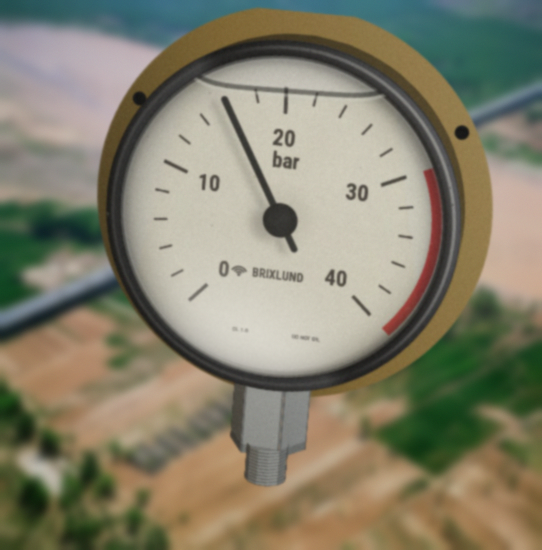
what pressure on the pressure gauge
16 bar
